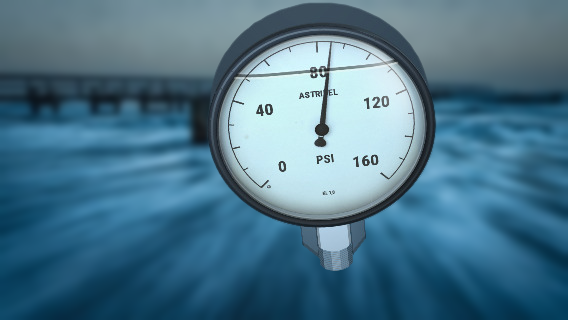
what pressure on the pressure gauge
85 psi
